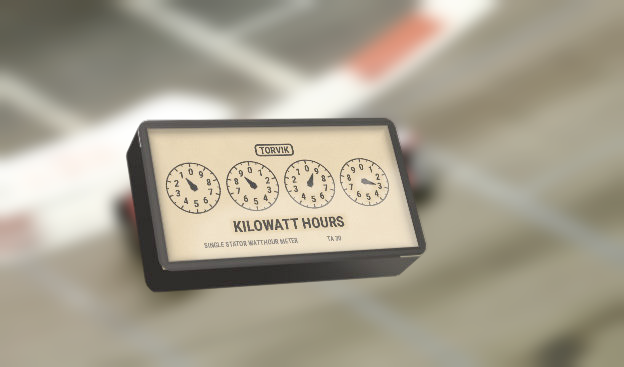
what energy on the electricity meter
893 kWh
